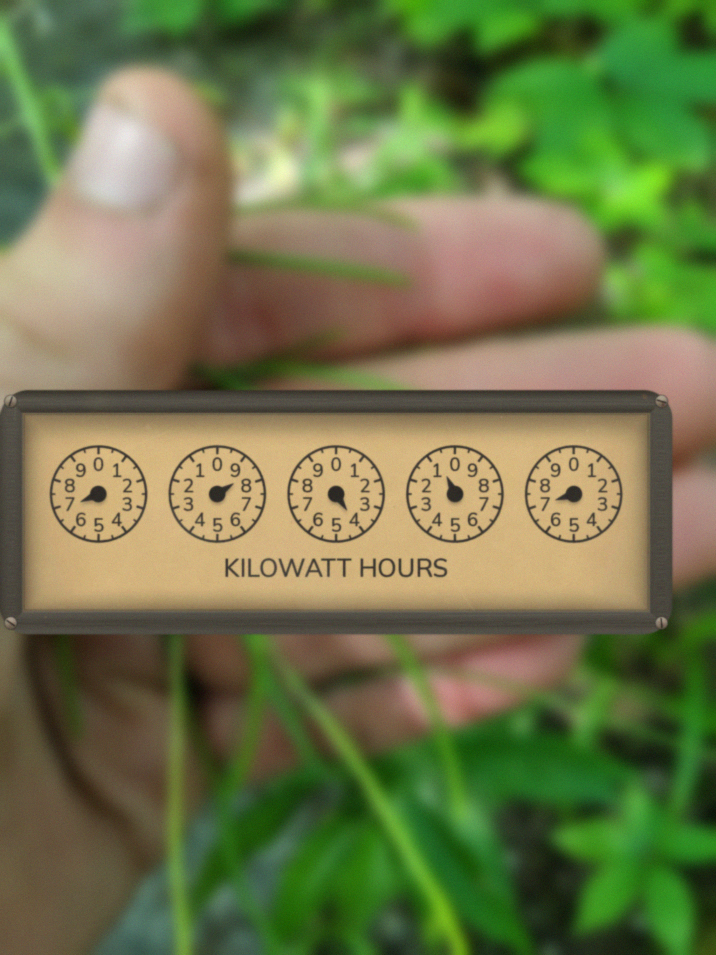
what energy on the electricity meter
68407 kWh
